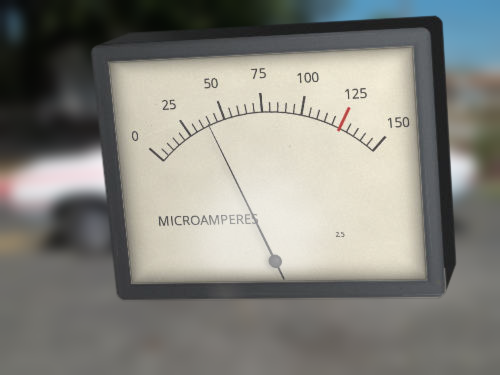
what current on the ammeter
40 µA
